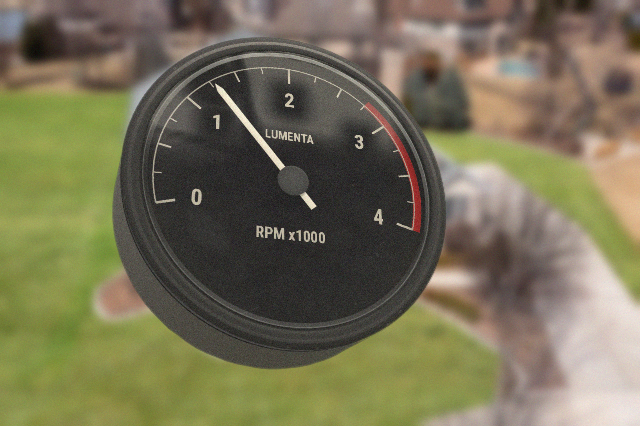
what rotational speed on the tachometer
1250 rpm
